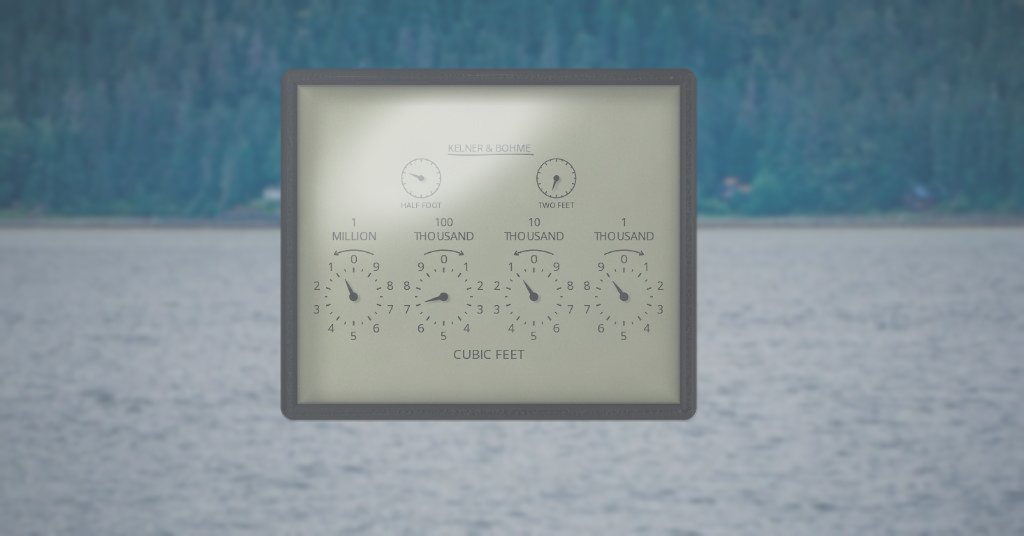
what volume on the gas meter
70900 ft³
